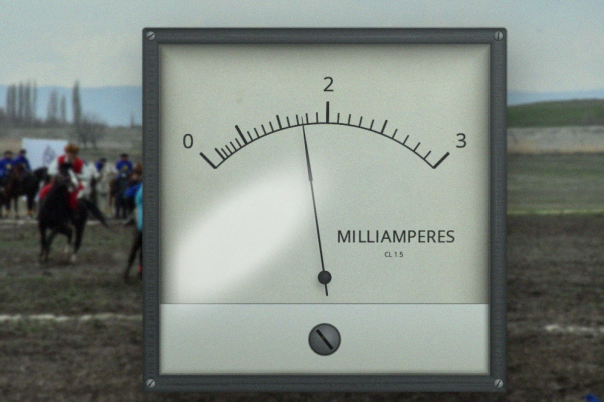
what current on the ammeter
1.75 mA
